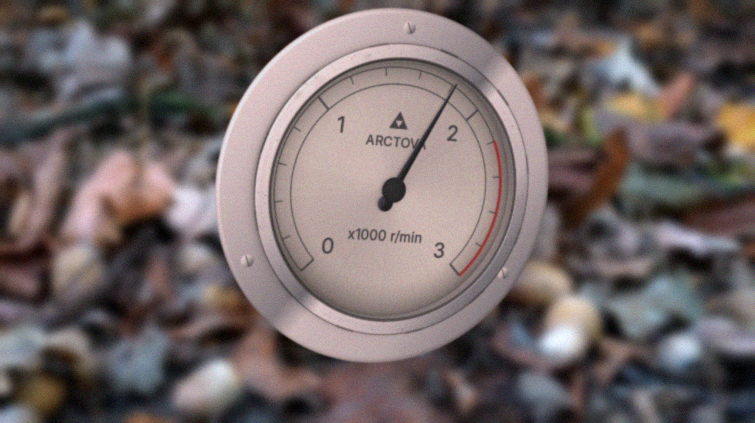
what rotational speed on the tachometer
1800 rpm
